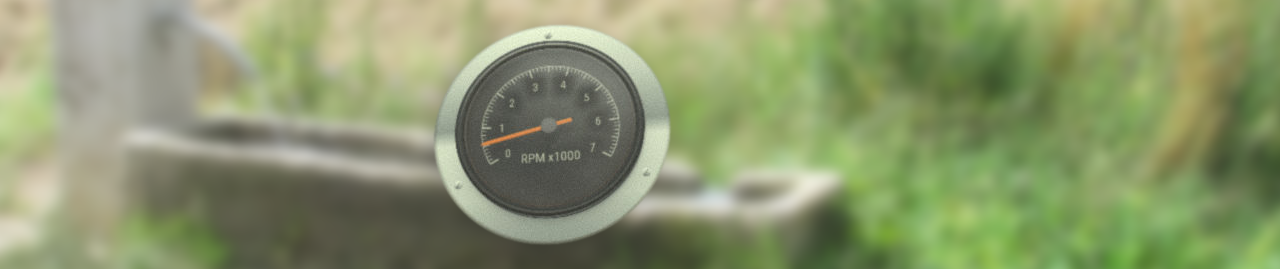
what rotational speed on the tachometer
500 rpm
